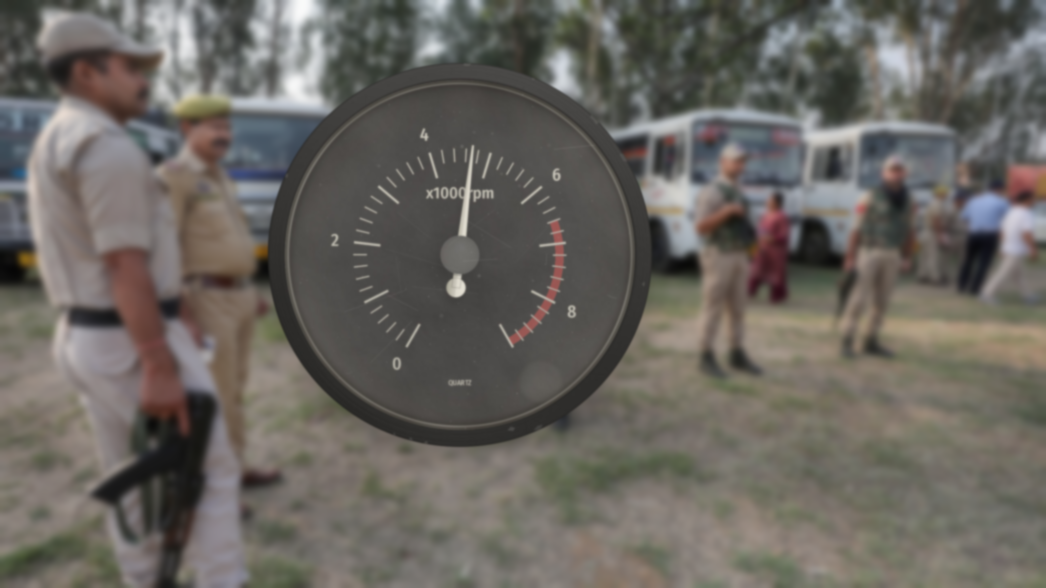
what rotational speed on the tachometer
4700 rpm
